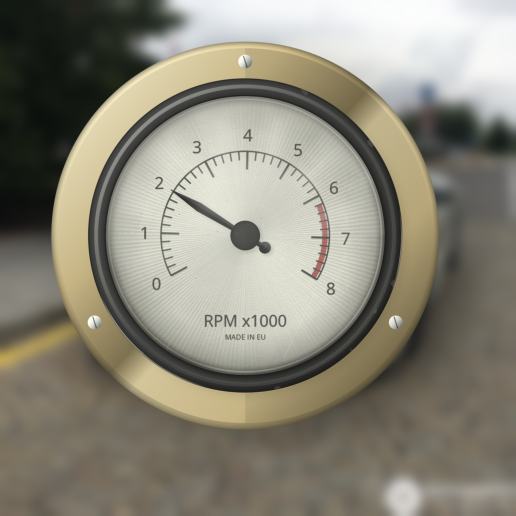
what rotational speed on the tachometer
2000 rpm
